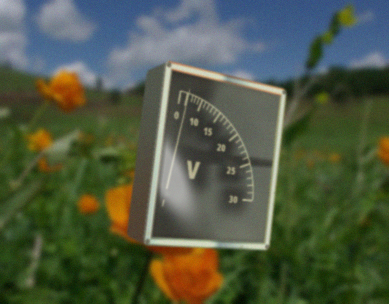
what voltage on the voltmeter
5 V
